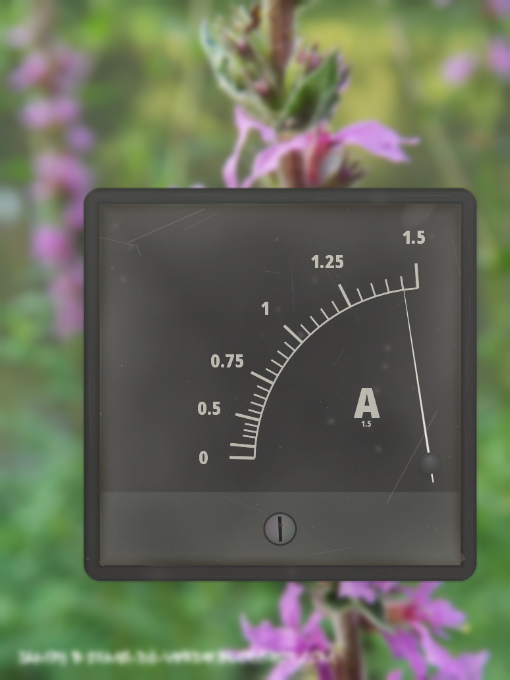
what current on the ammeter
1.45 A
